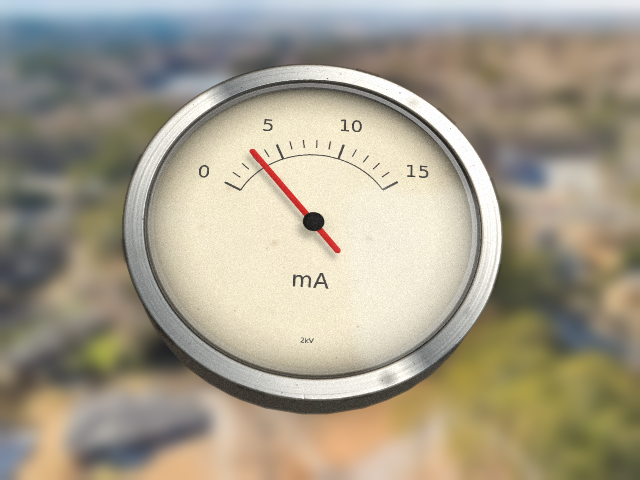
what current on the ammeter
3 mA
